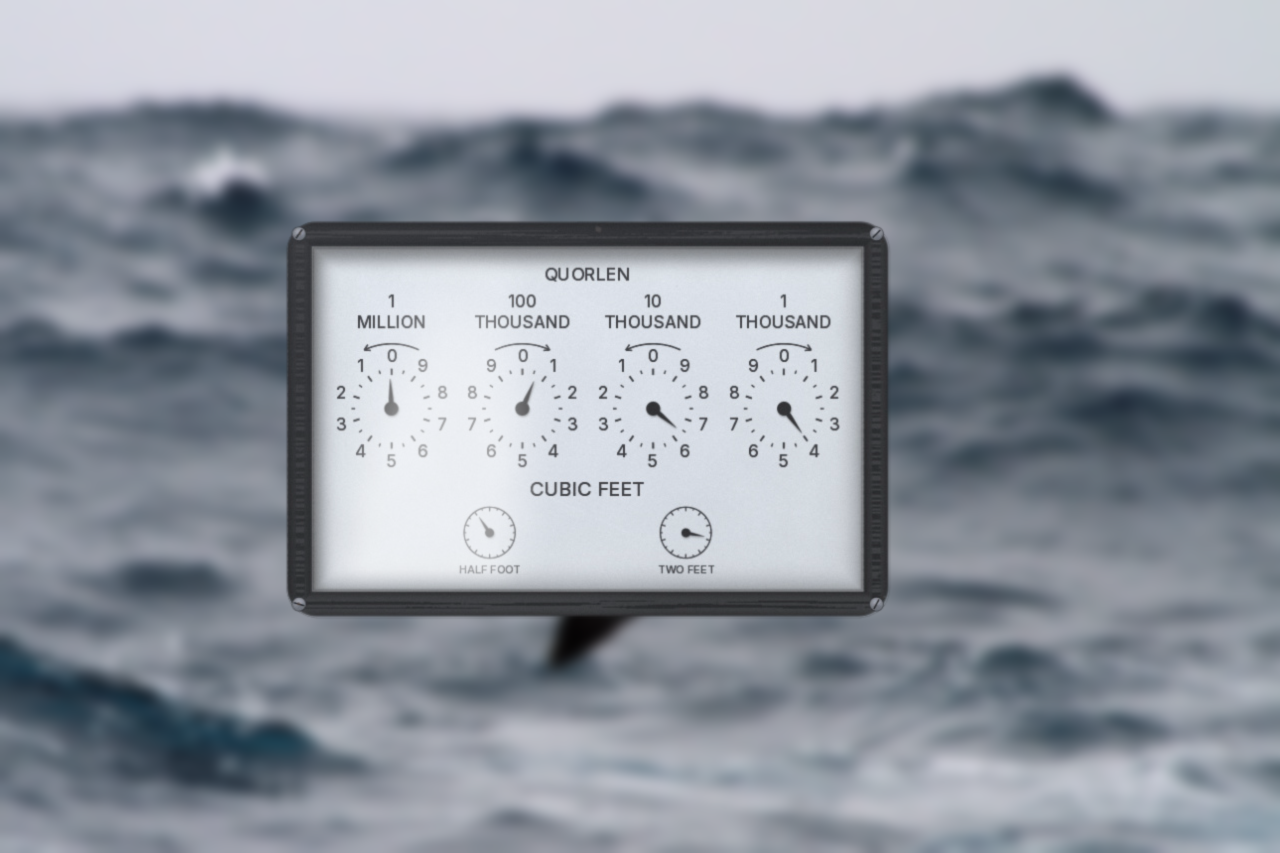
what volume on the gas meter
6400 ft³
